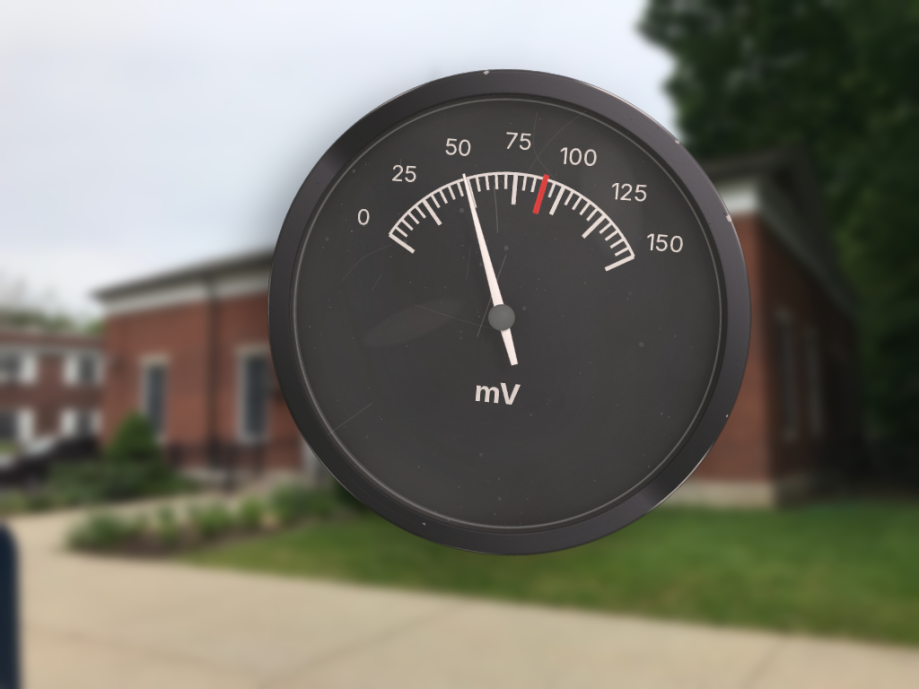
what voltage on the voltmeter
50 mV
